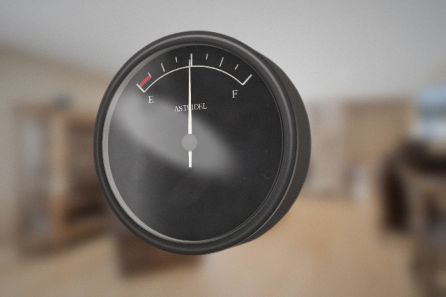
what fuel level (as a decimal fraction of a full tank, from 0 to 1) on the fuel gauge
0.5
